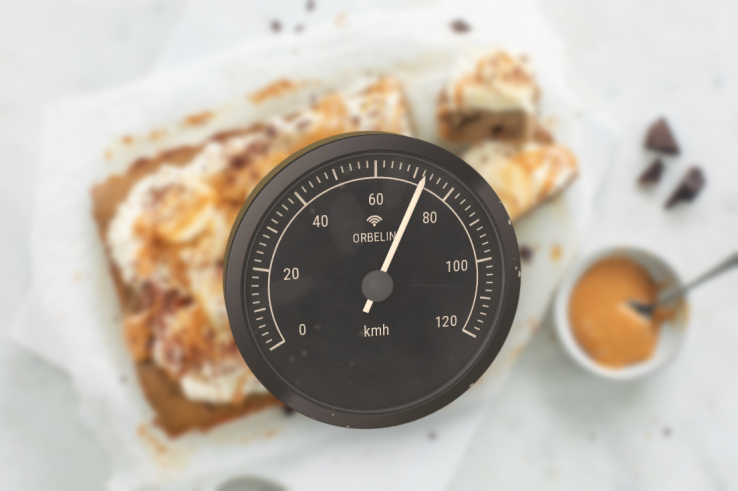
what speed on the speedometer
72 km/h
